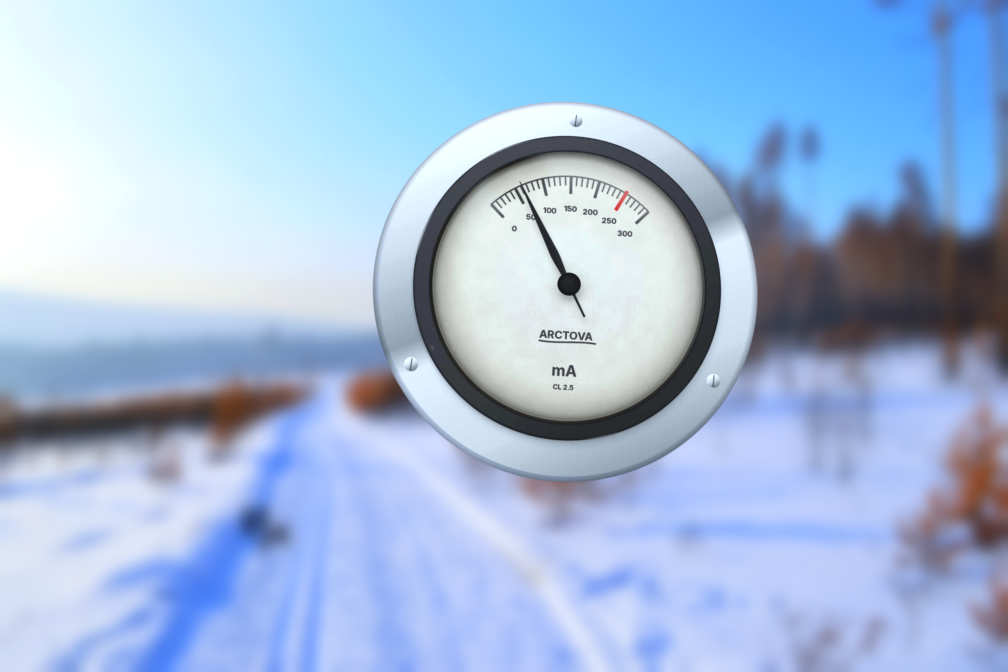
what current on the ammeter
60 mA
